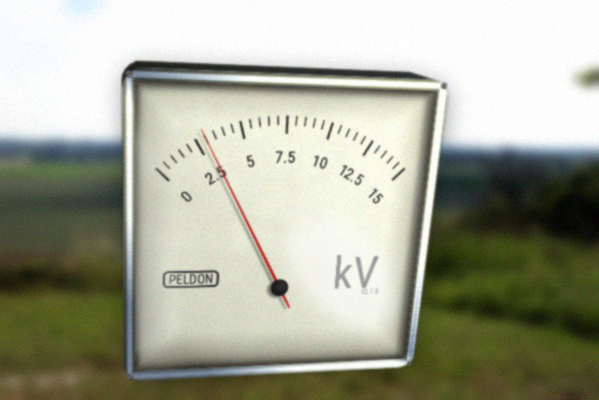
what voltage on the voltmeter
3 kV
